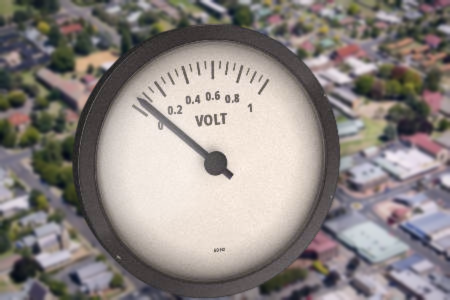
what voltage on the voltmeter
0.05 V
